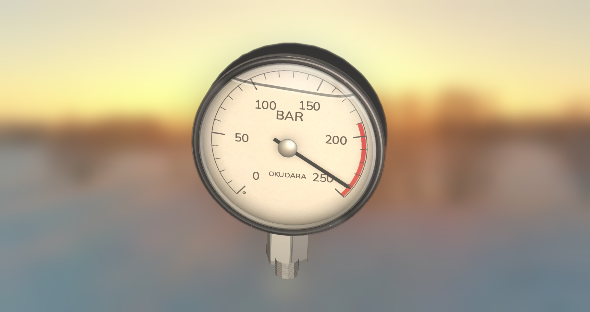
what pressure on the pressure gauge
240 bar
